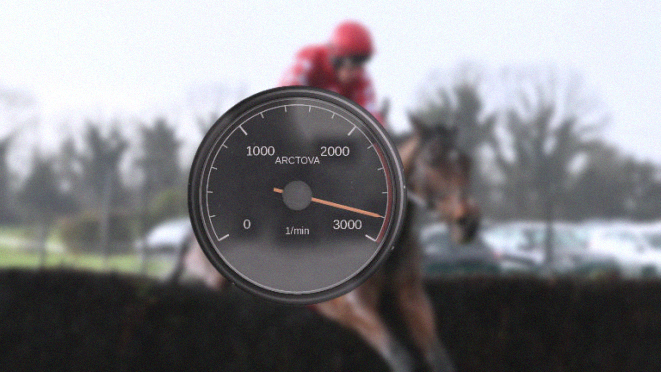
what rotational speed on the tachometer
2800 rpm
